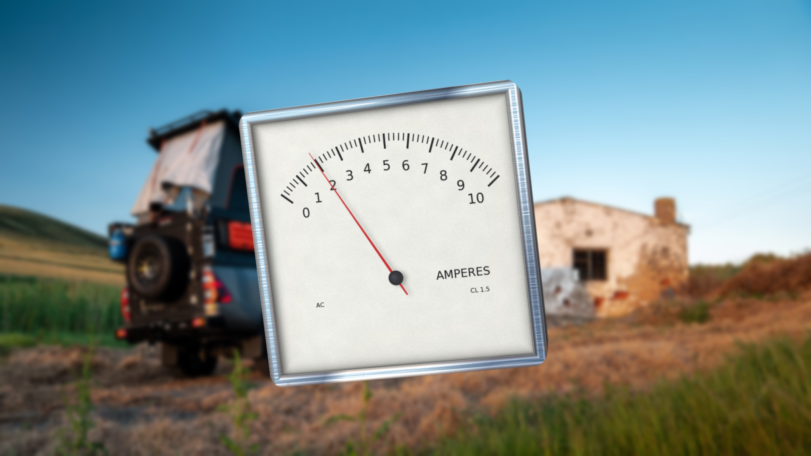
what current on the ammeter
2 A
